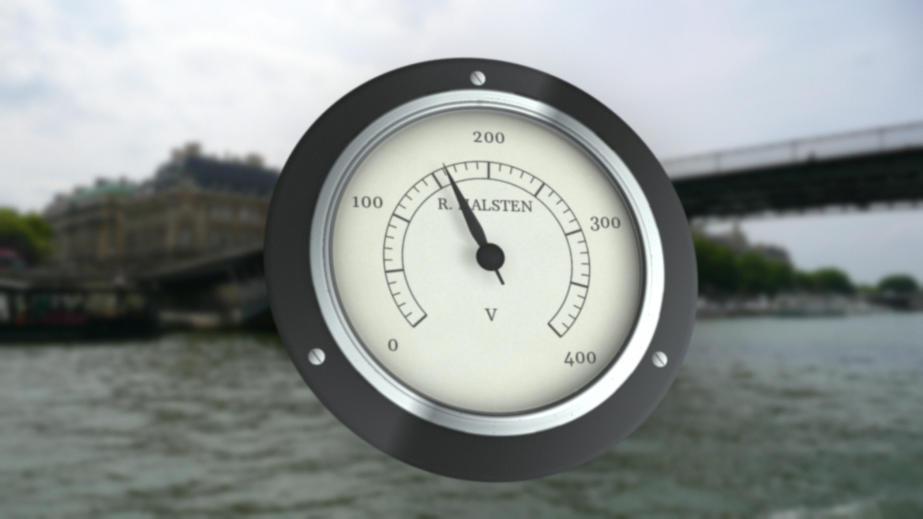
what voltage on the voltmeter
160 V
